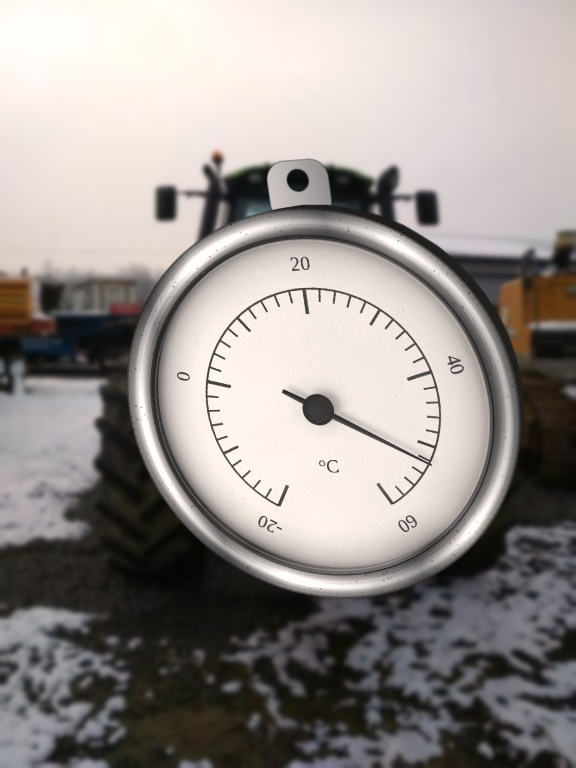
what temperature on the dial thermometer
52 °C
